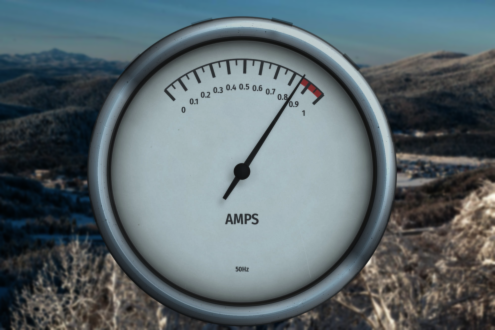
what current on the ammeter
0.85 A
